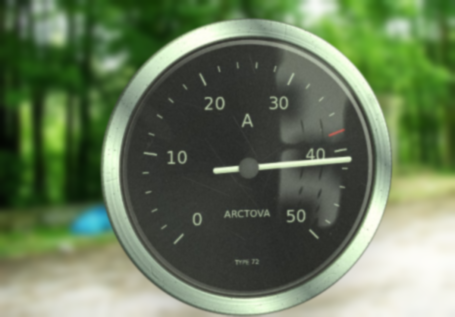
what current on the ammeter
41 A
